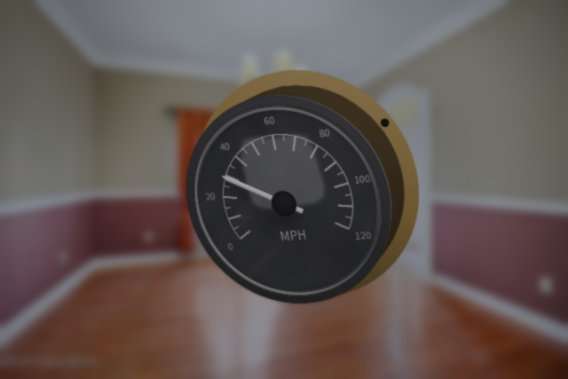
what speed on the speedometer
30 mph
